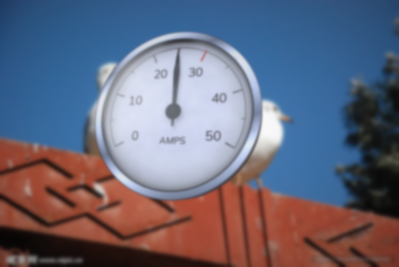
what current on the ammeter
25 A
